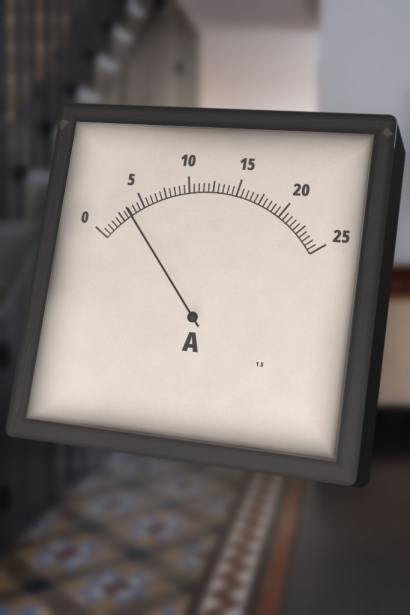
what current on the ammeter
3.5 A
